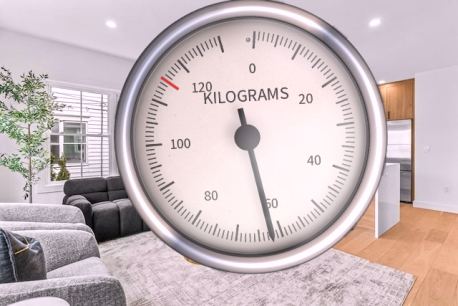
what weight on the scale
62 kg
